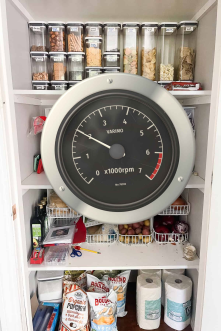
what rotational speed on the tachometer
2000 rpm
